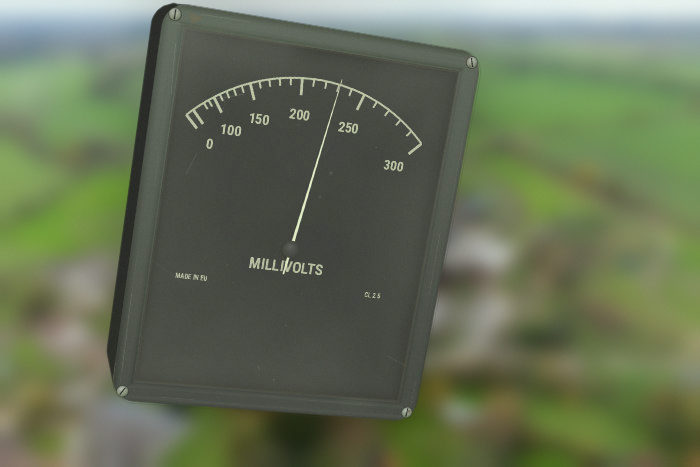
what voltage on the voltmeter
230 mV
